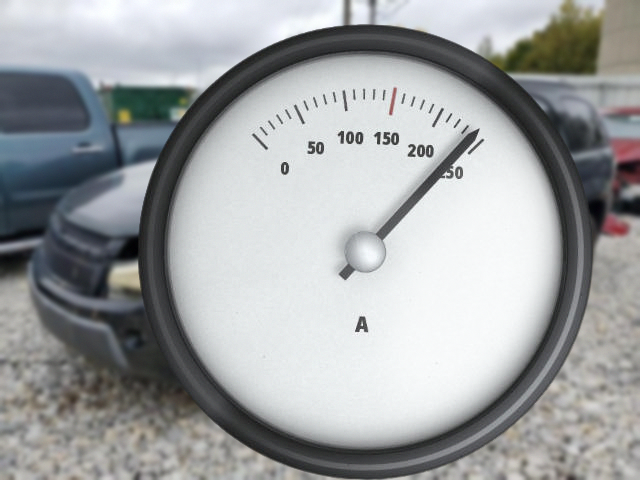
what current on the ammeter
240 A
